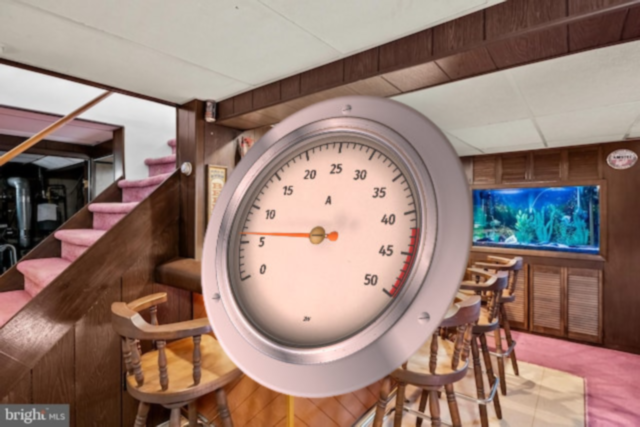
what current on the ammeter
6 A
